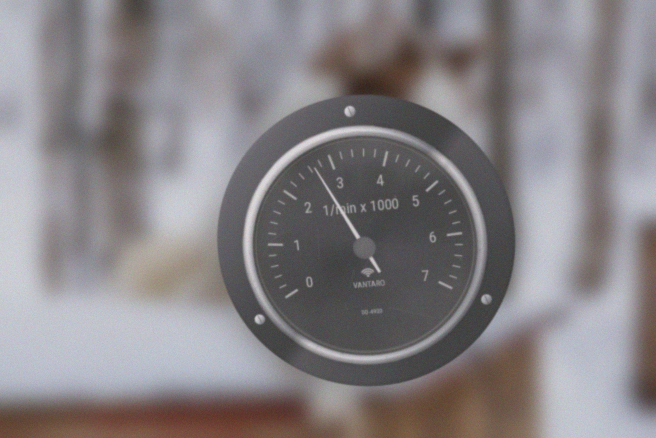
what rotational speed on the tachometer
2700 rpm
